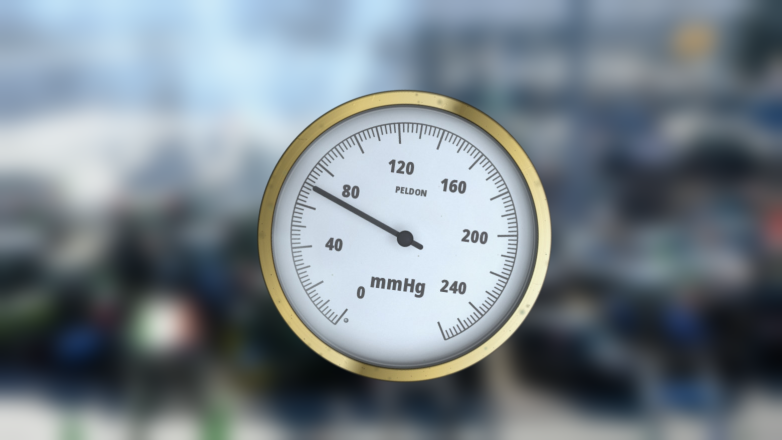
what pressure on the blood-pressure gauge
70 mmHg
